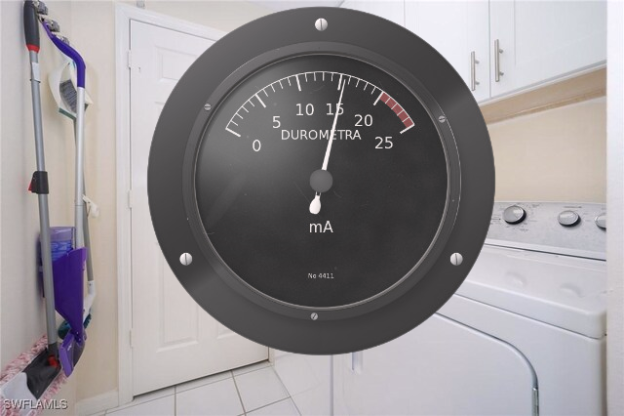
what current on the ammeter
15.5 mA
